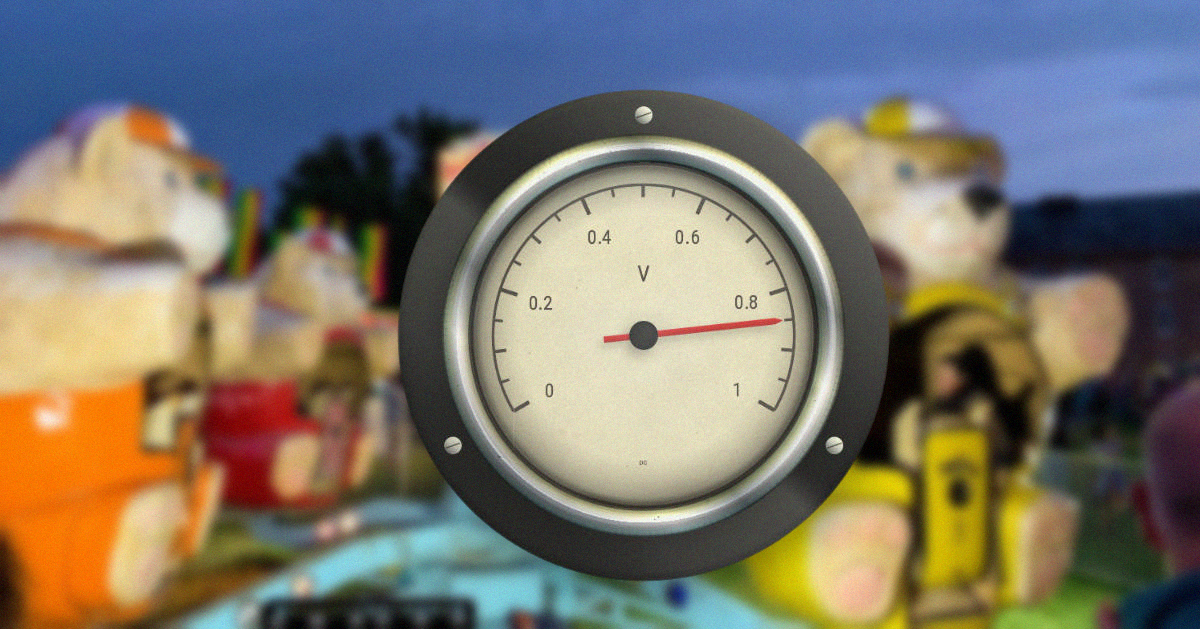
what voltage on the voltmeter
0.85 V
